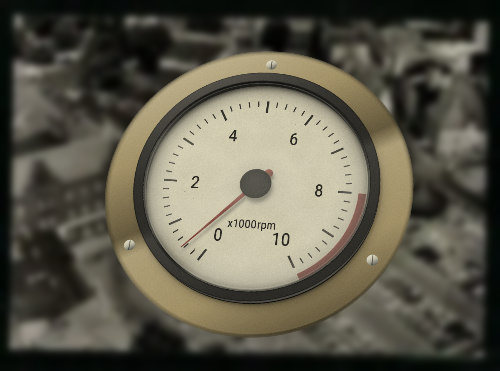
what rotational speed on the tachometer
400 rpm
